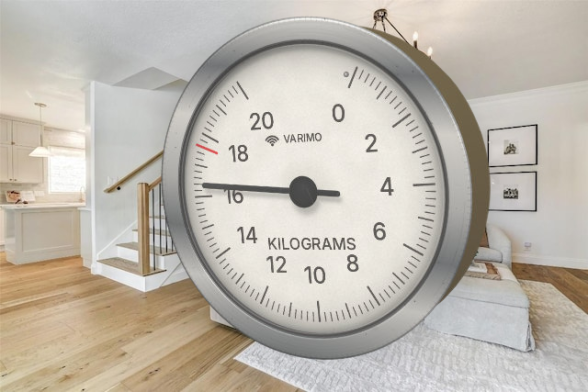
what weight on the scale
16.4 kg
